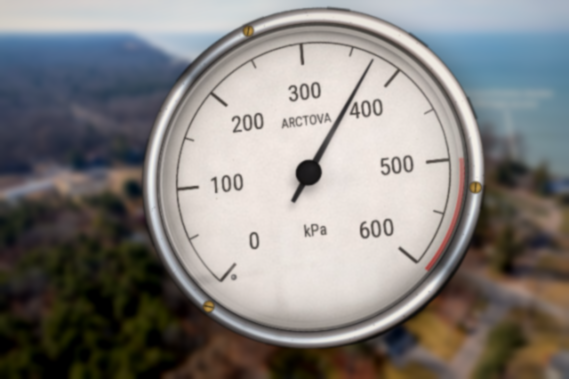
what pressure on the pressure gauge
375 kPa
